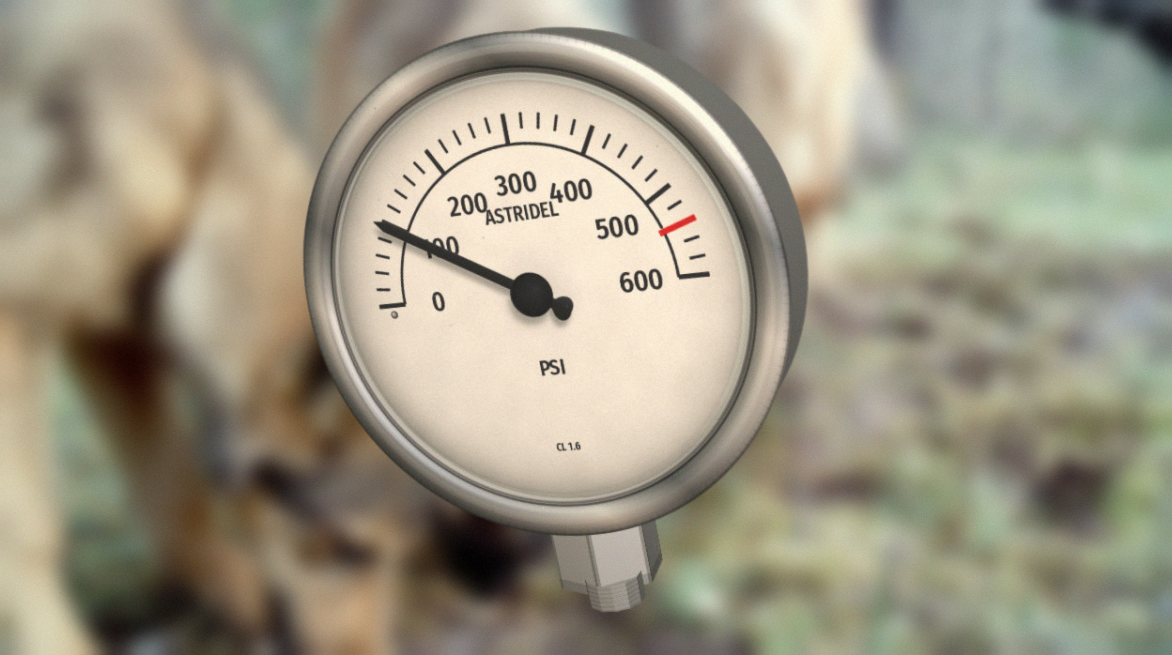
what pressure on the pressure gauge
100 psi
